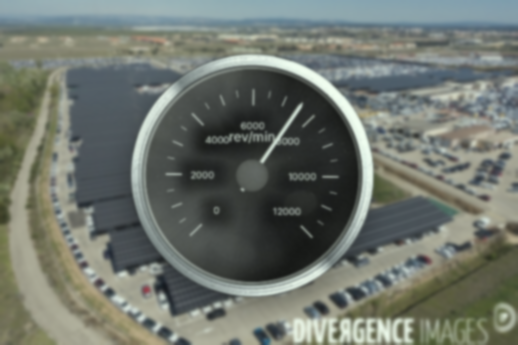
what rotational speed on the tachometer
7500 rpm
